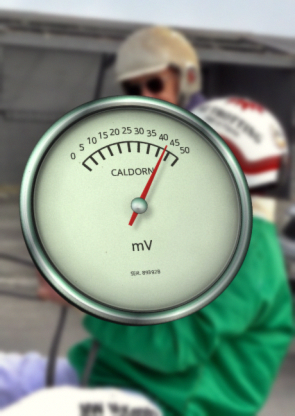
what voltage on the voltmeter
42.5 mV
